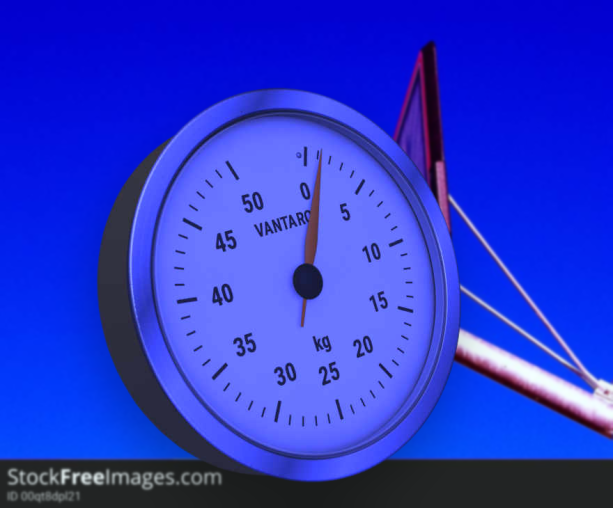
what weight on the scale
1 kg
